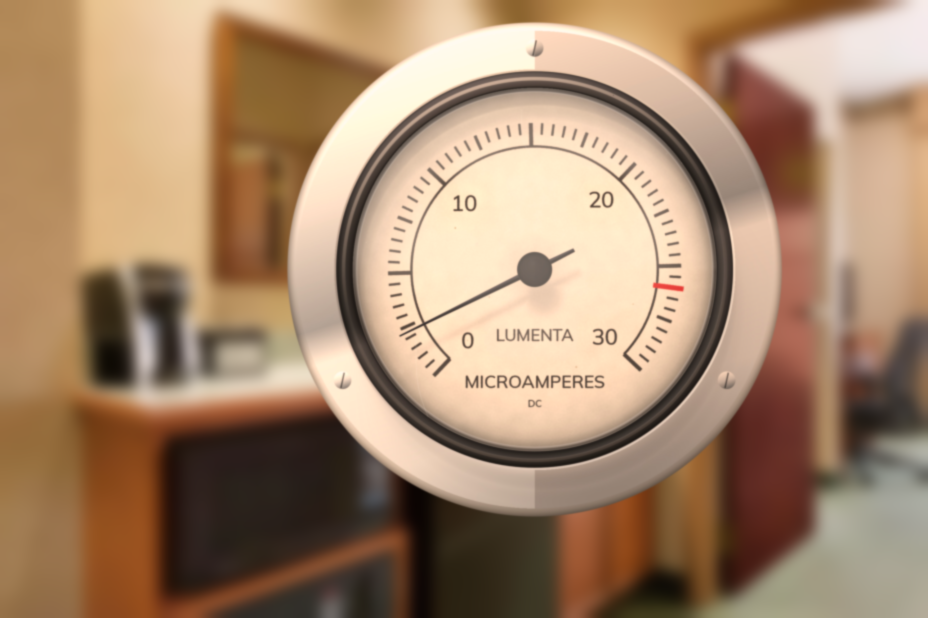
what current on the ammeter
2.25 µA
